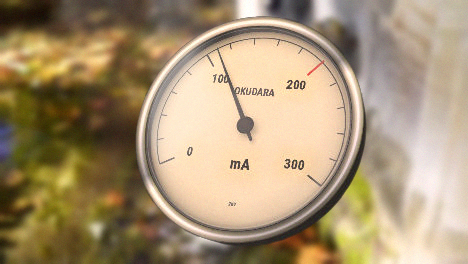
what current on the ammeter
110 mA
